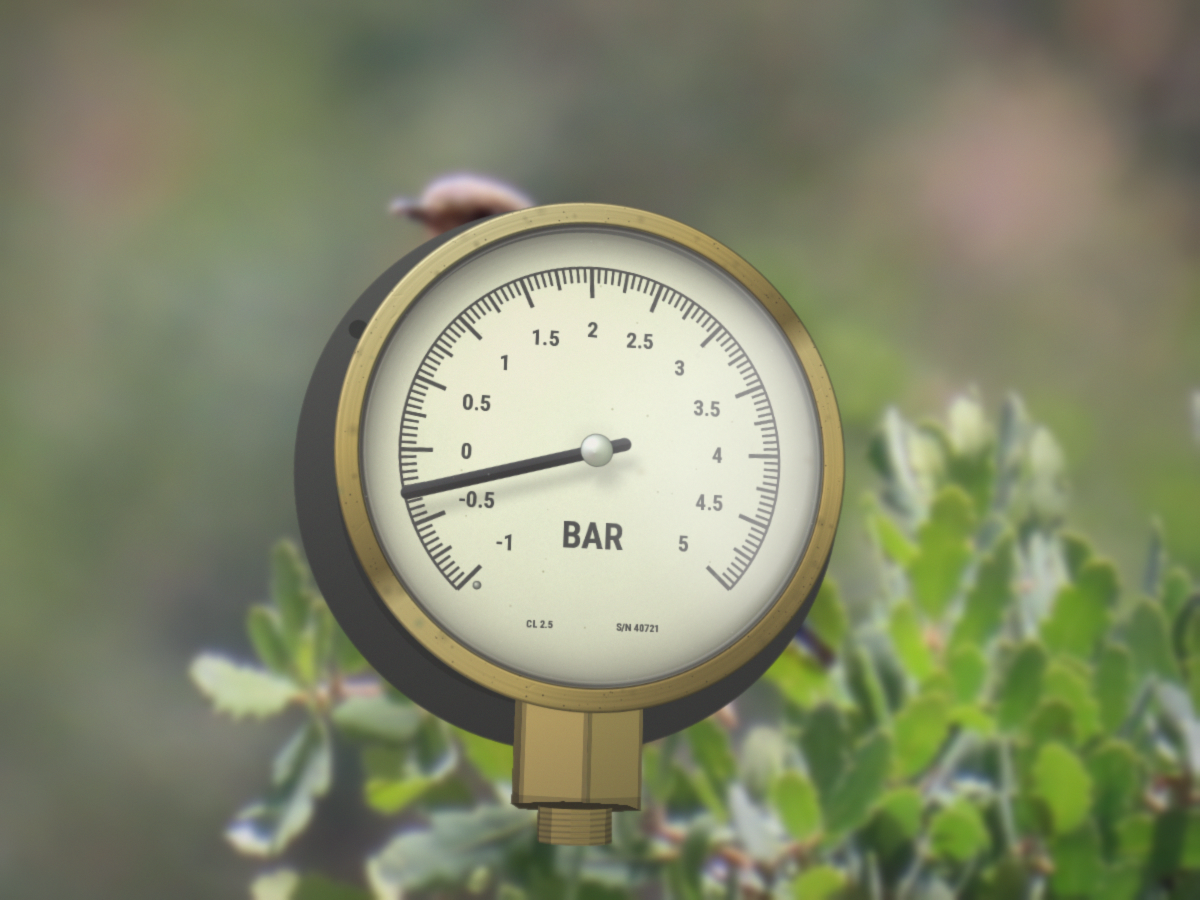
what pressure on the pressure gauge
-0.3 bar
